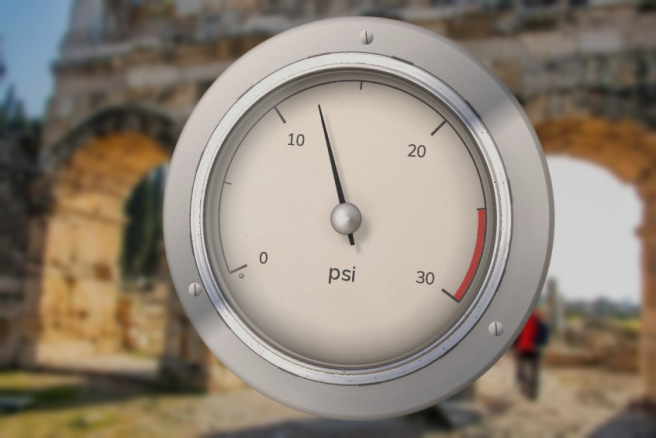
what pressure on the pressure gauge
12.5 psi
